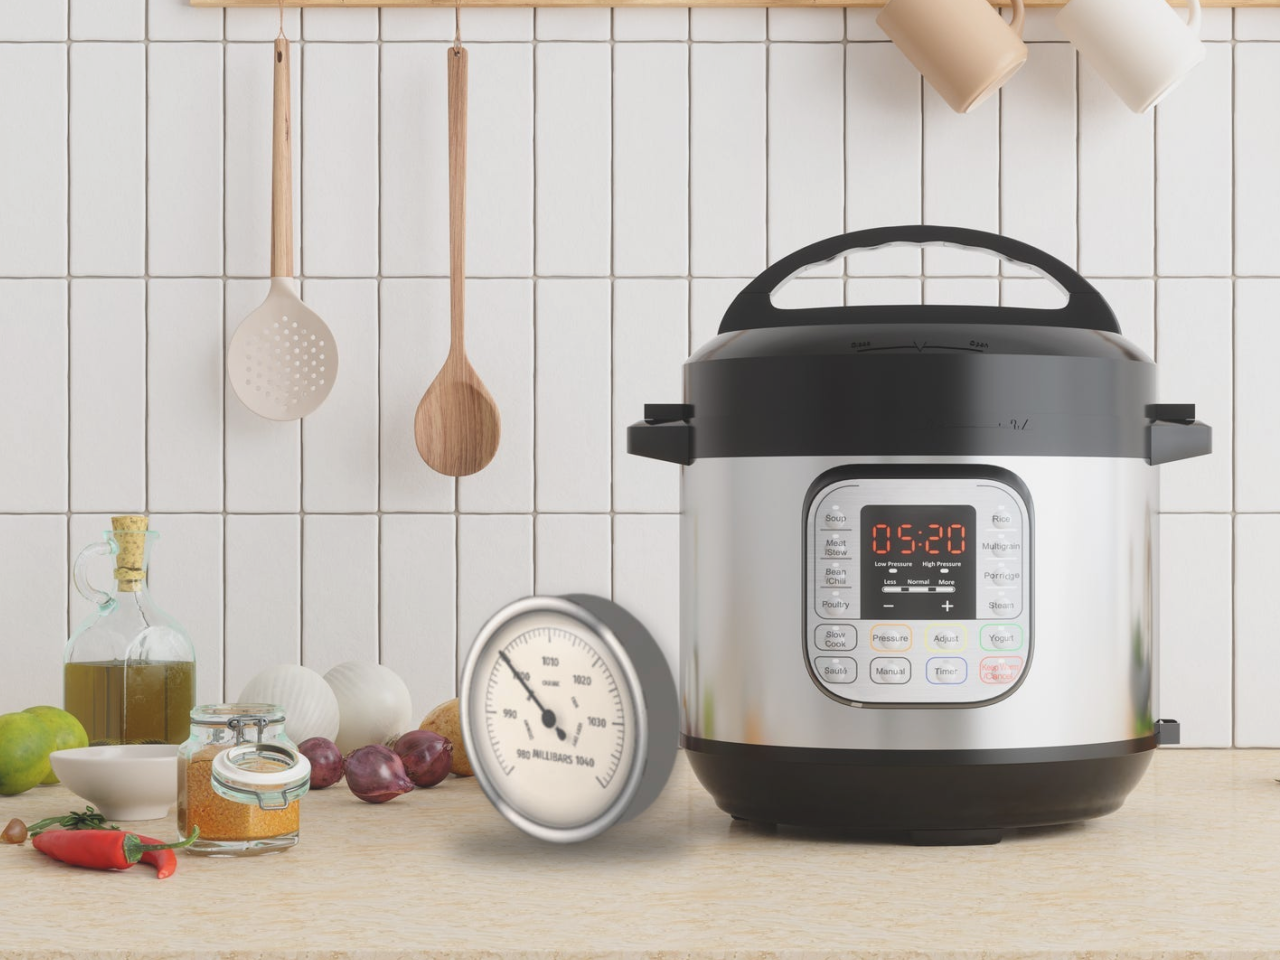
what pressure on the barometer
1000 mbar
